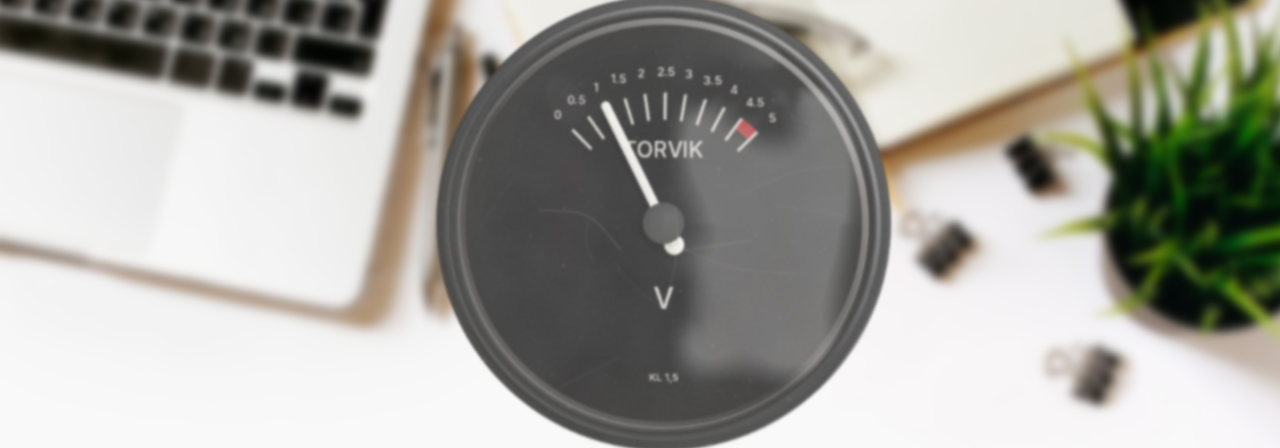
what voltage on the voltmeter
1 V
